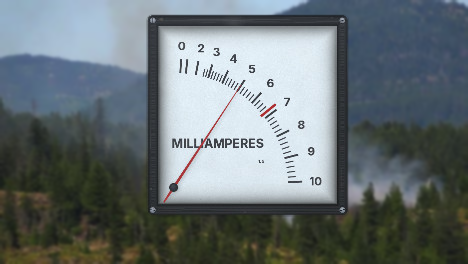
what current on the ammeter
5 mA
